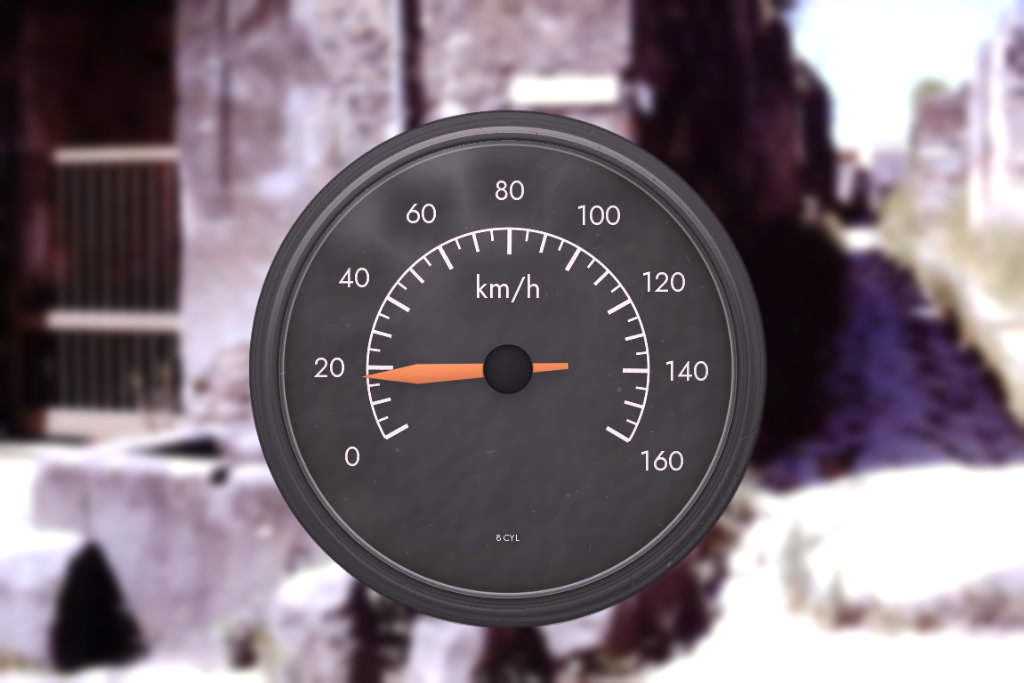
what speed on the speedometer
17.5 km/h
